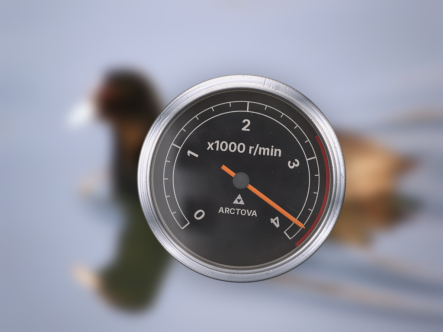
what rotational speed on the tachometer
3800 rpm
